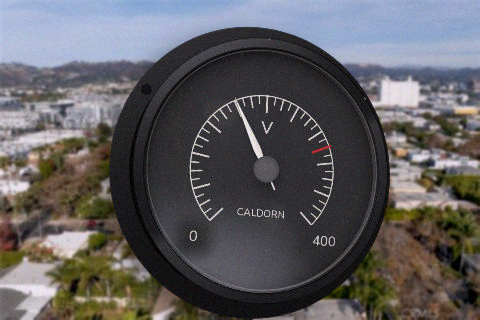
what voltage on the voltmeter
160 V
